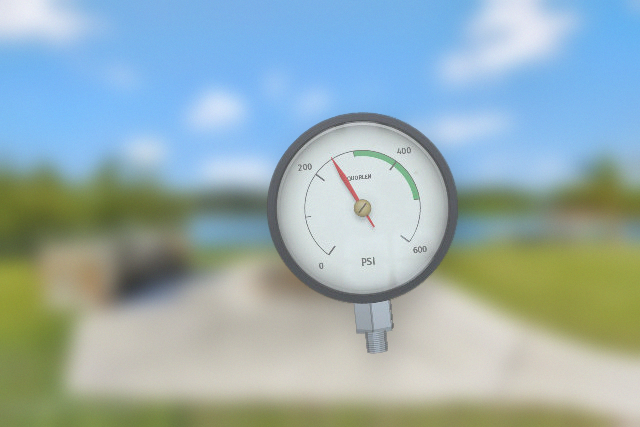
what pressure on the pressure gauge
250 psi
